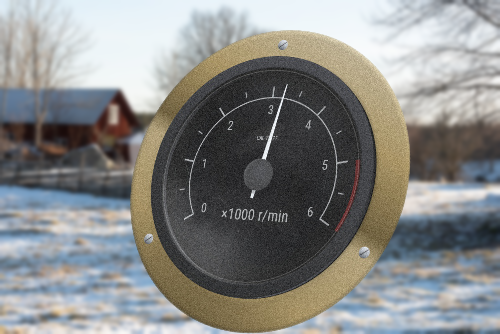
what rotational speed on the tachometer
3250 rpm
